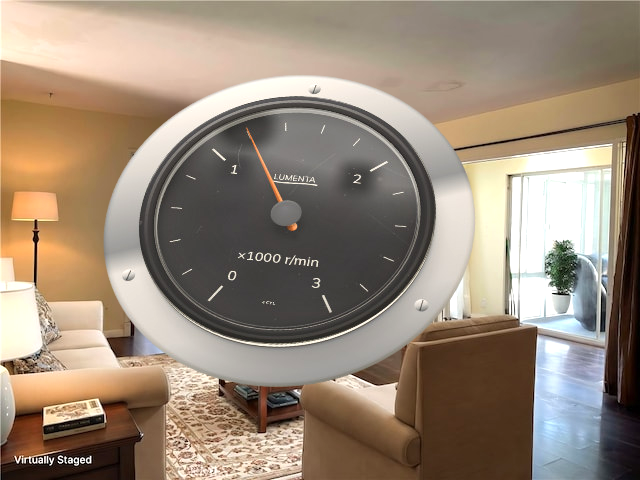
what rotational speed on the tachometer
1200 rpm
